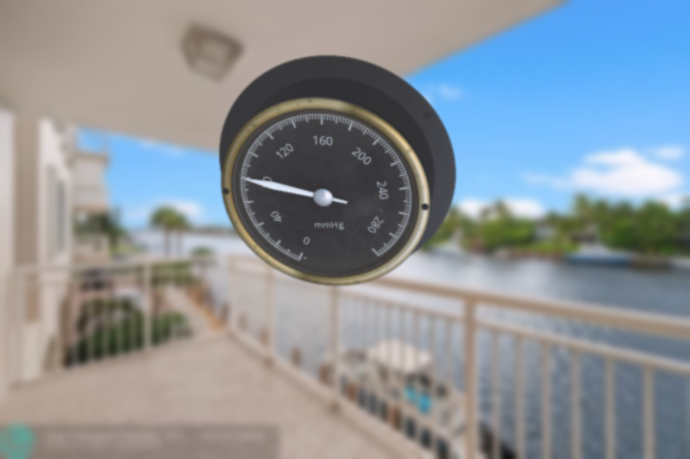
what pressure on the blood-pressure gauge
80 mmHg
